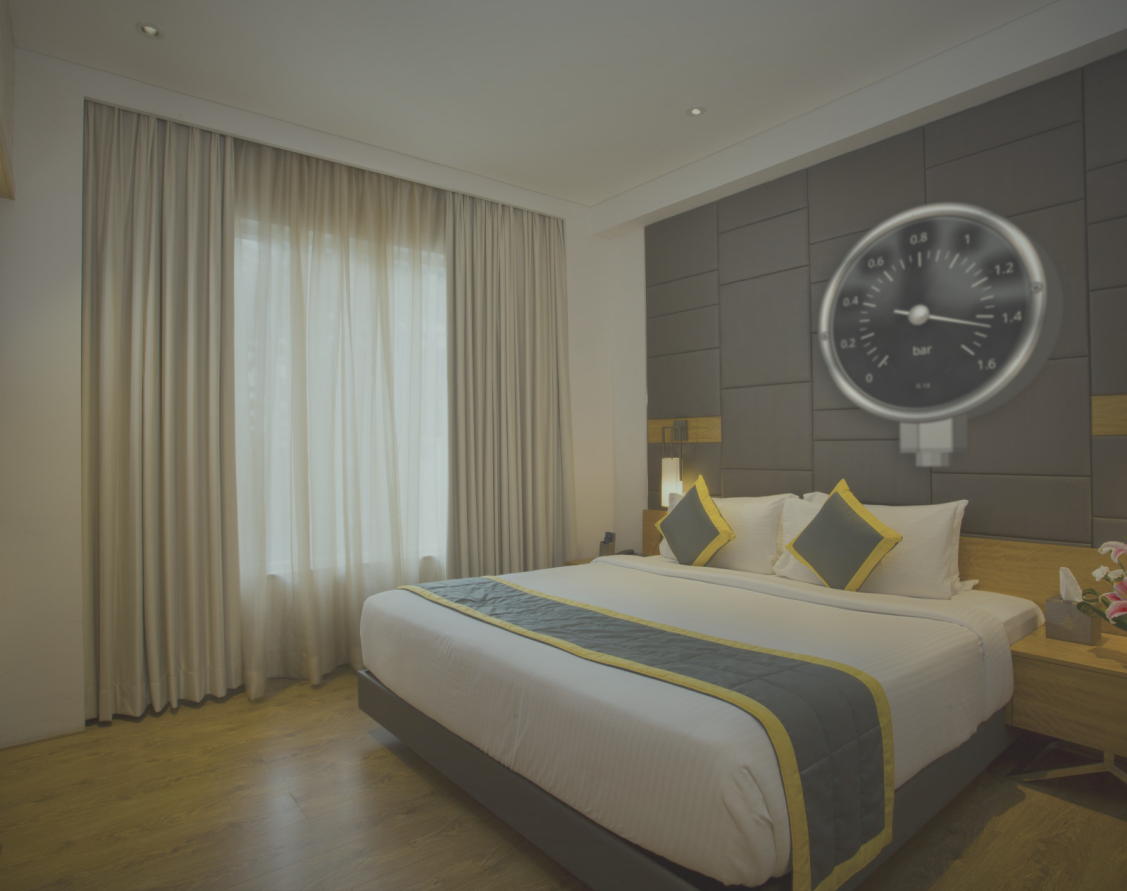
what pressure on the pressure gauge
1.45 bar
